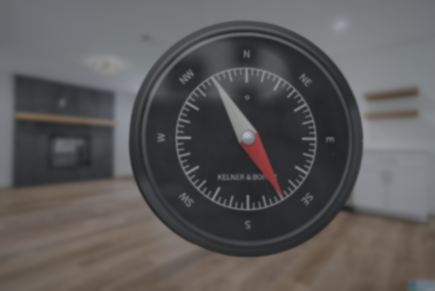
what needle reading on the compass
150 °
